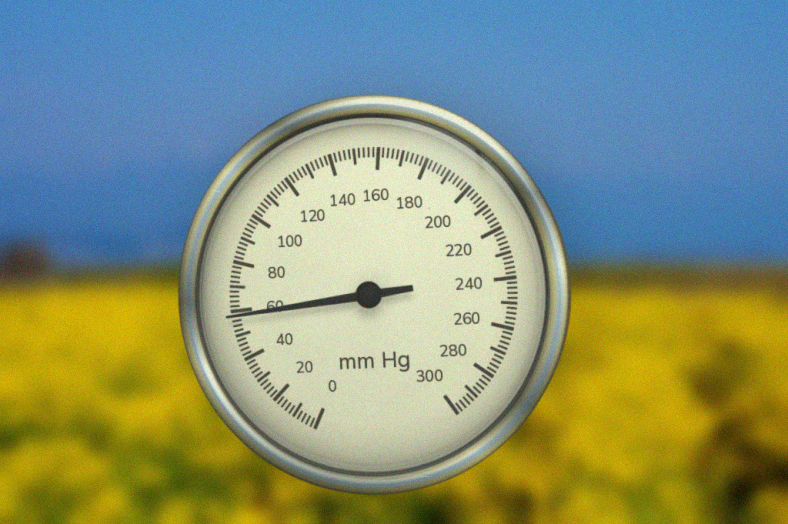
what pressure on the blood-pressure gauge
58 mmHg
